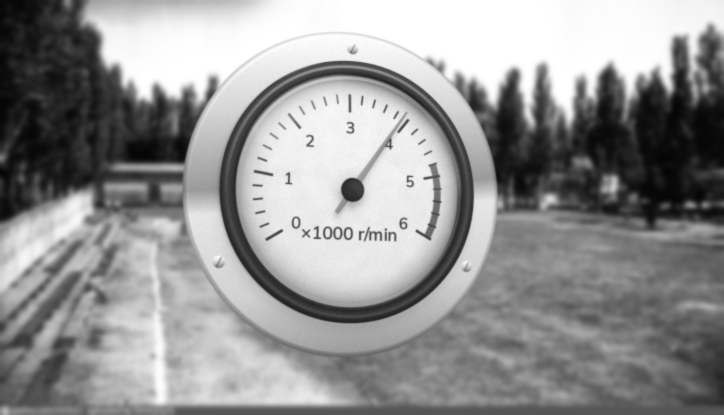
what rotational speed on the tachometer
3900 rpm
